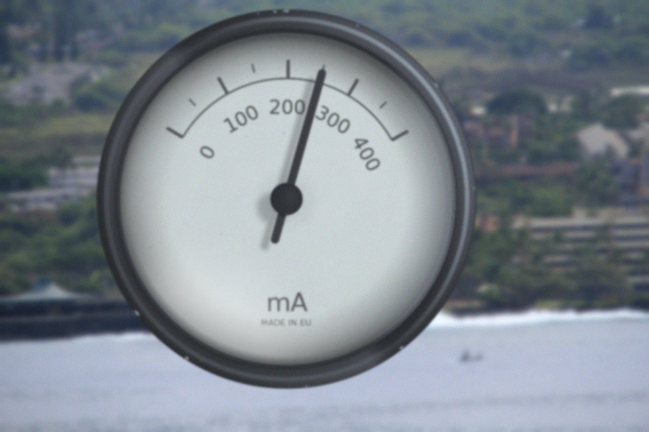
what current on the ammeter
250 mA
